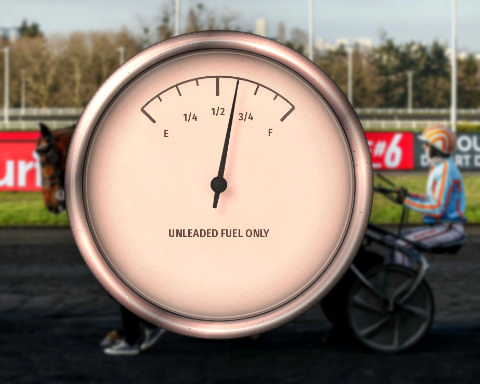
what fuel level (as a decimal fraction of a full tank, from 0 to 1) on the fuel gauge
0.625
